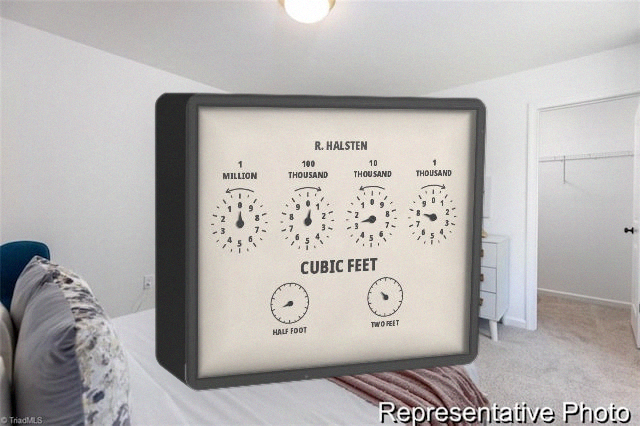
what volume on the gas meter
2800 ft³
